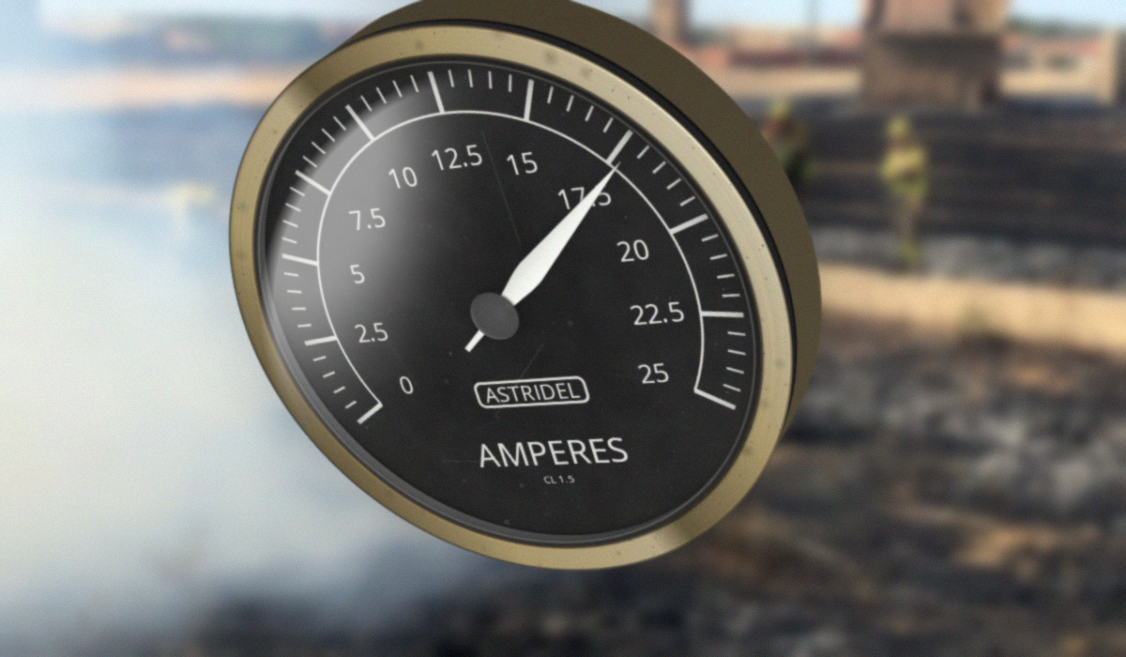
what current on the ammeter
17.75 A
